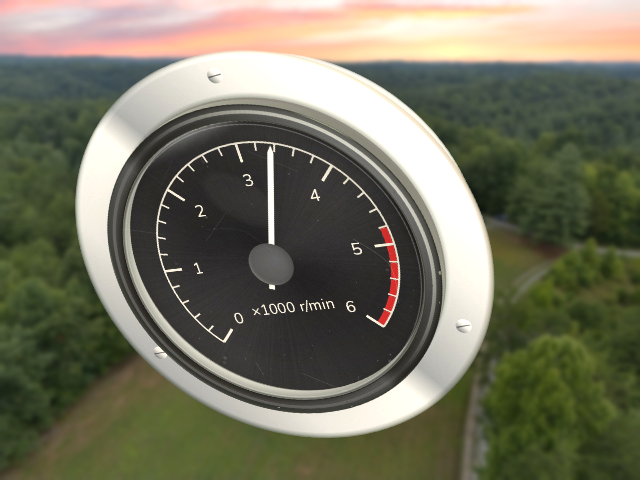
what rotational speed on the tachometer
3400 rpm
